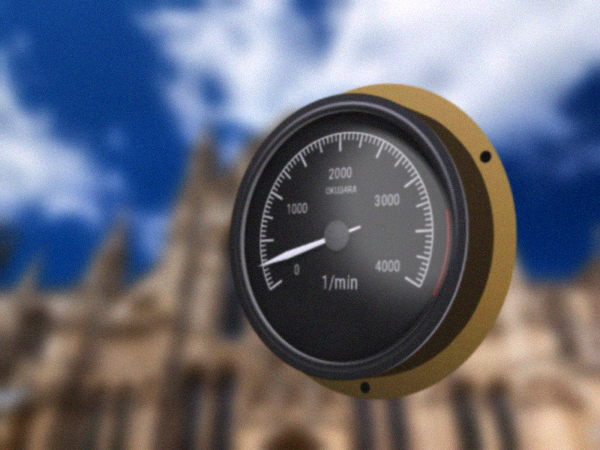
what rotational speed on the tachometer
250 rpm
